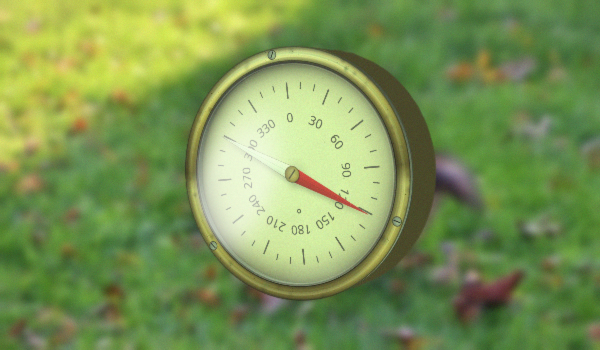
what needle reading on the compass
120 °
